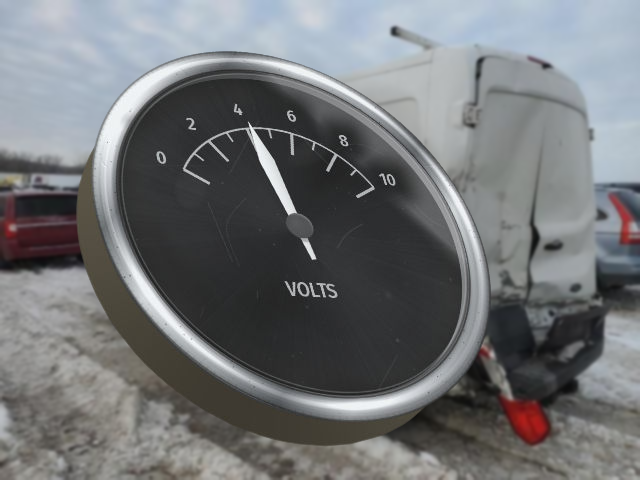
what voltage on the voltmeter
4 V
